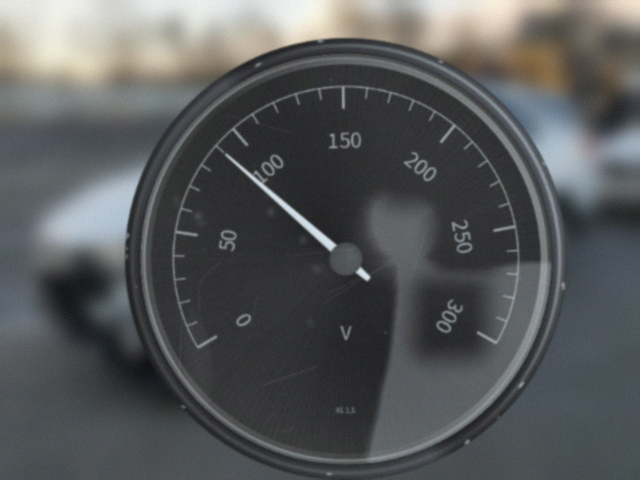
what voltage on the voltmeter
90 V
